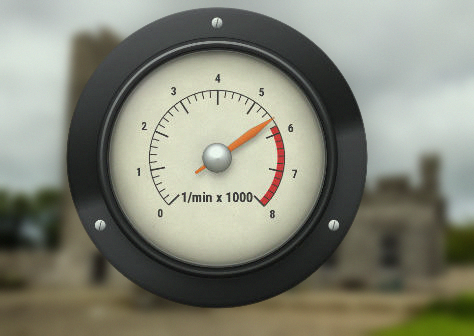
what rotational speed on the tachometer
5600 rpm
